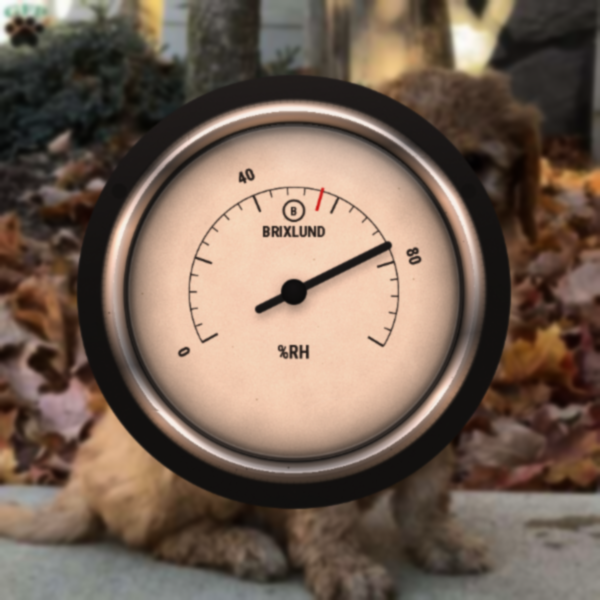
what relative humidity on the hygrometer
76 %
